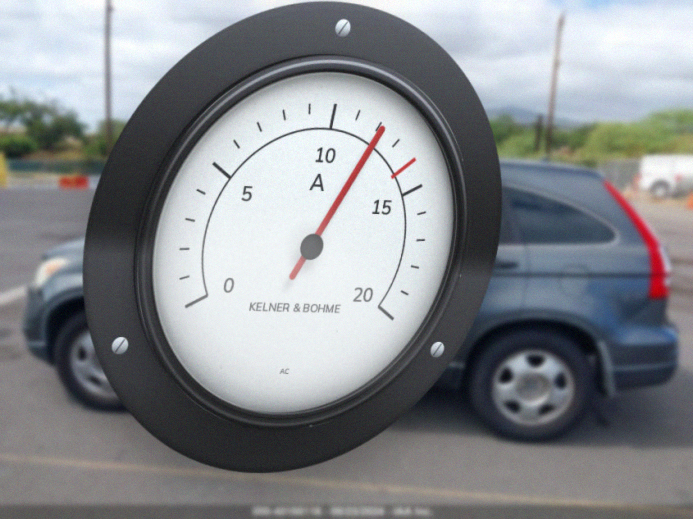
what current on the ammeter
12 A
